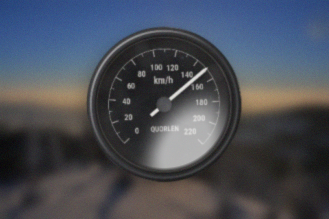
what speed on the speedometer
150 km/h
